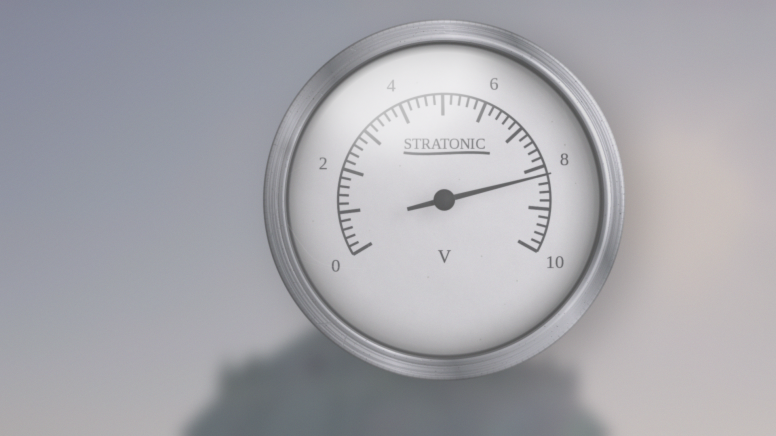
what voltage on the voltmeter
8.2 V
